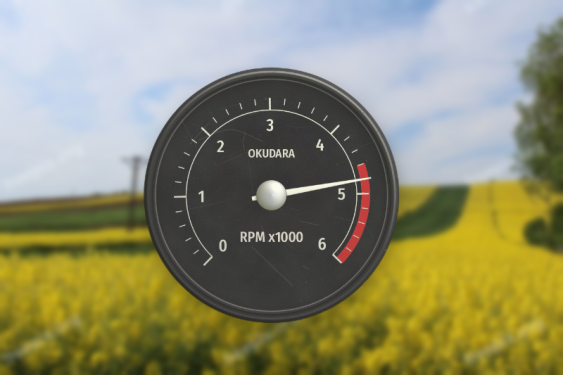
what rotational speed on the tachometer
4800 rpm
